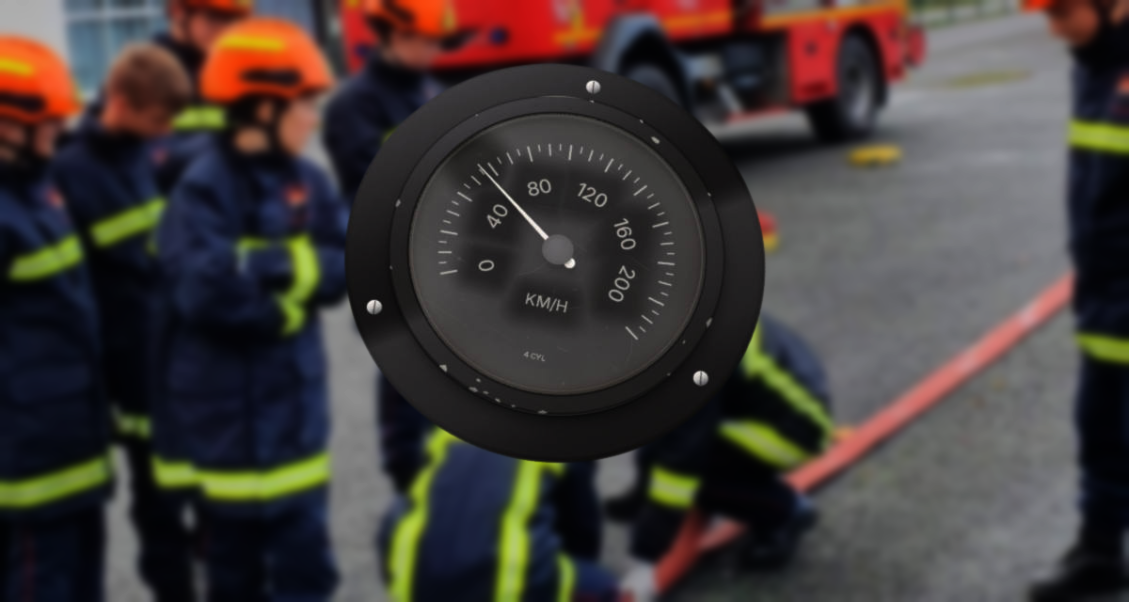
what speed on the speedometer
55 km/h
